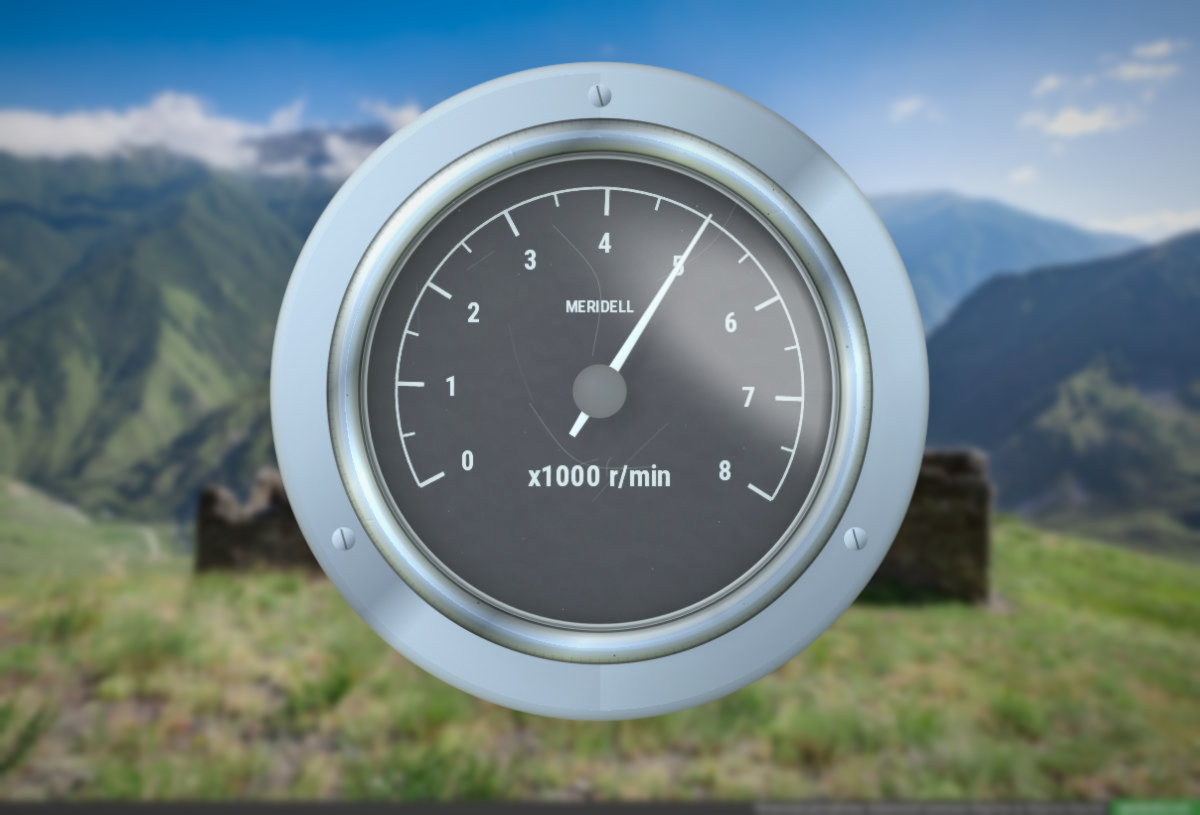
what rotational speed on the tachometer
5000 rpm
